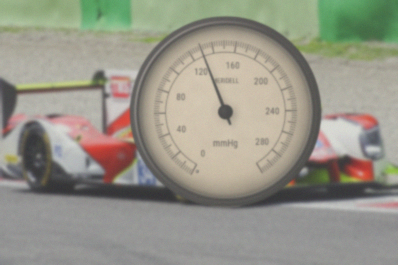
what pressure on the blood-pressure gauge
130 mmHg
